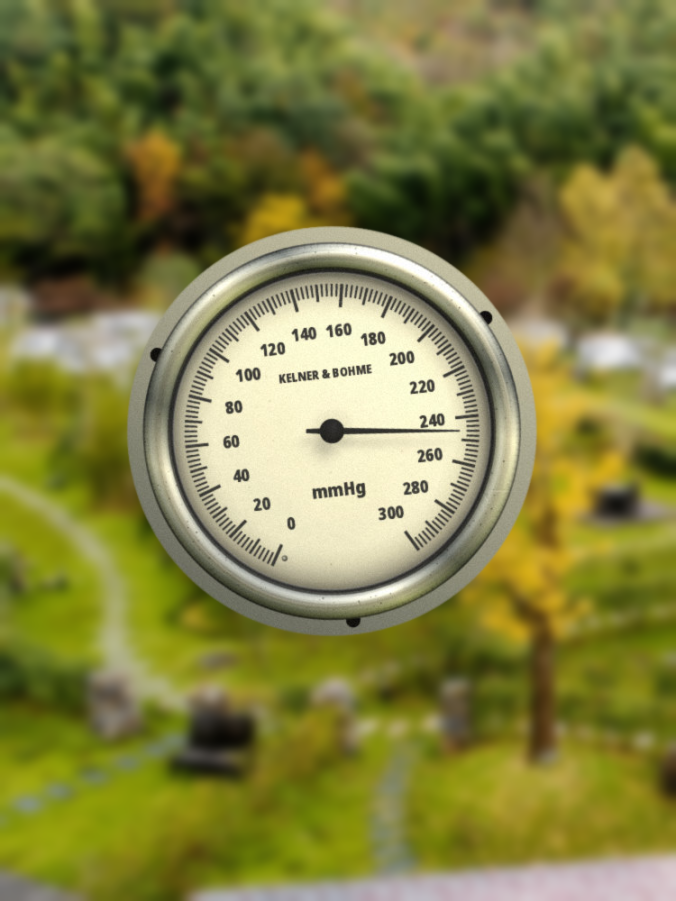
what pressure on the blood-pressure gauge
246 mmHg
